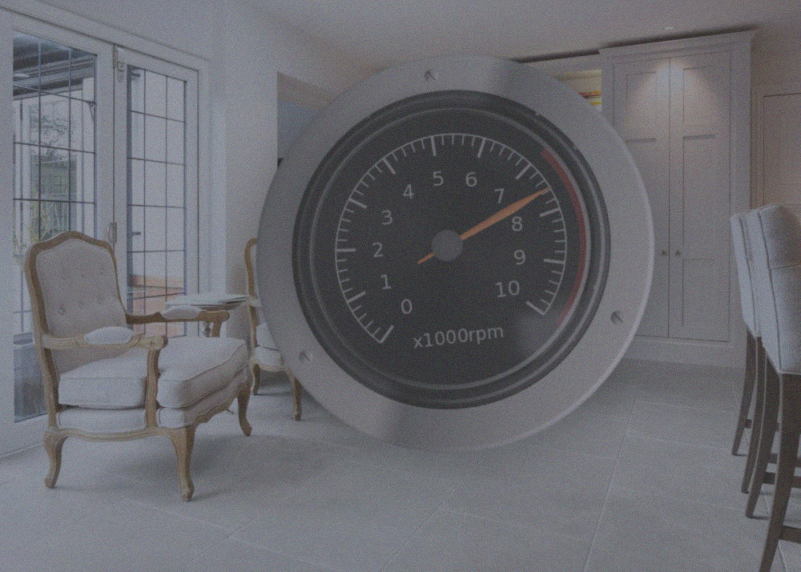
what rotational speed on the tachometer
7600 rpm
